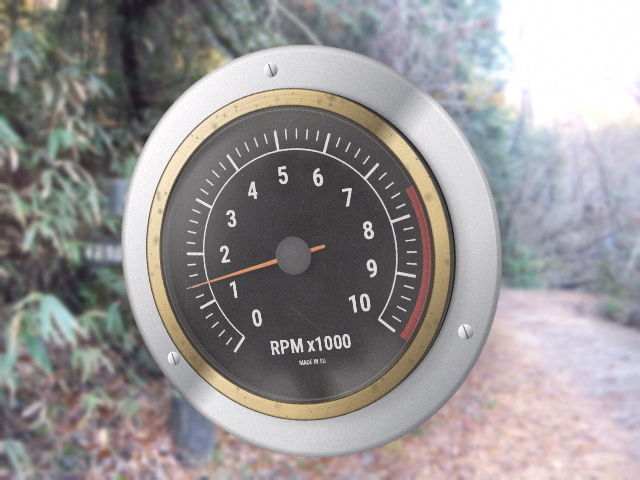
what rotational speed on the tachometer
1400 rpm
